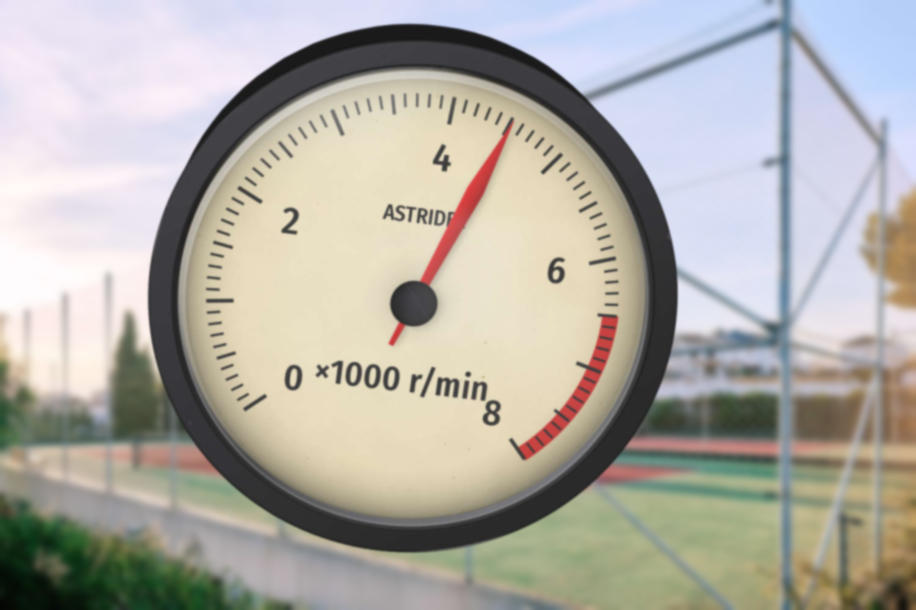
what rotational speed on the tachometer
4500 rpm
